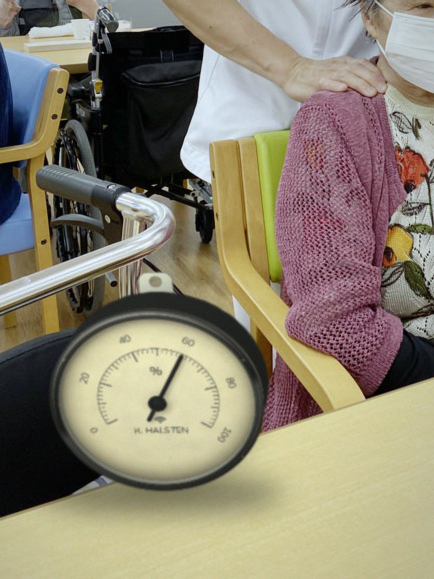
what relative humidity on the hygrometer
60 %
